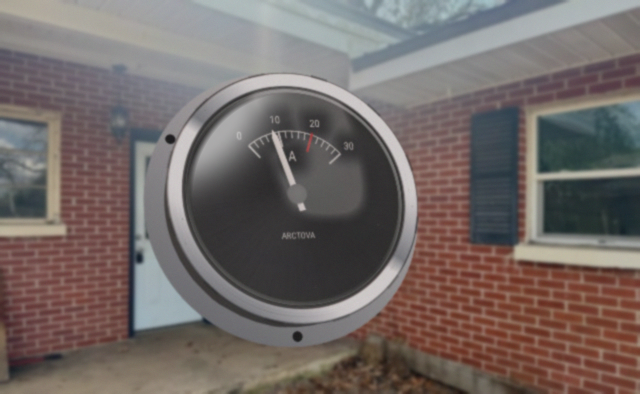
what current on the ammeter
8 A
